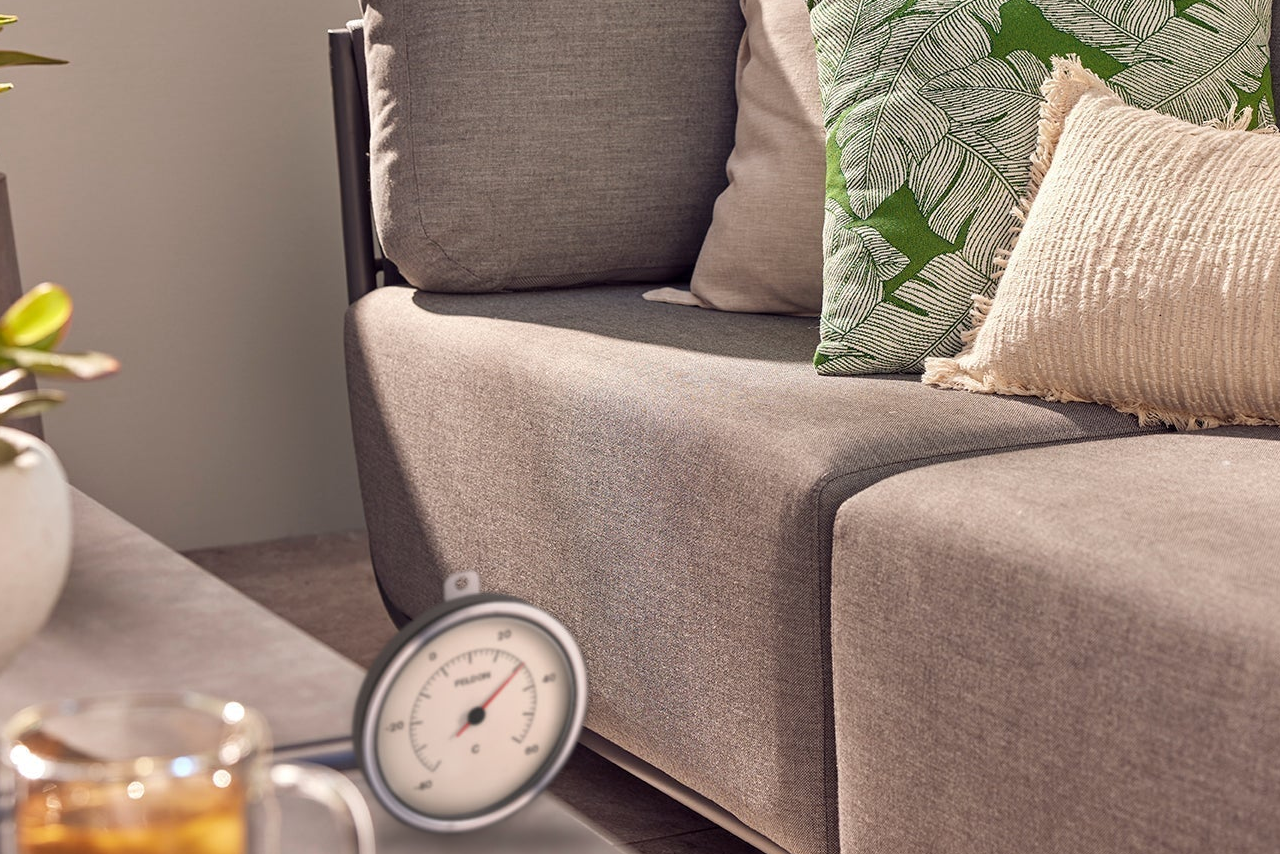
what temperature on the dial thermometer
30 °C
